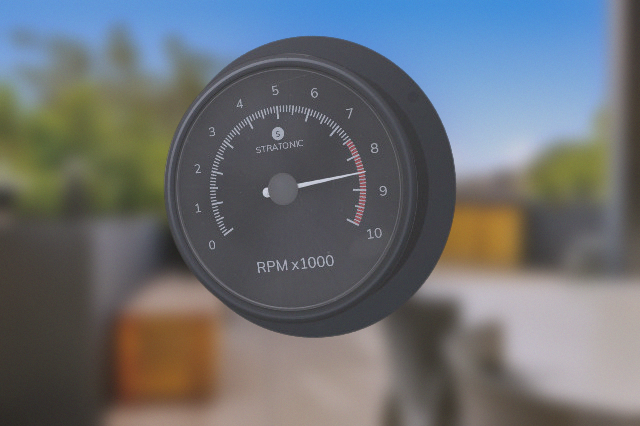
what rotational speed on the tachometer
8500 rpm
